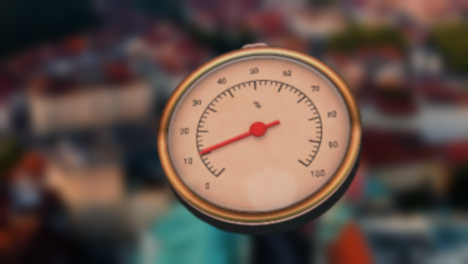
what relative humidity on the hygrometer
10 %
